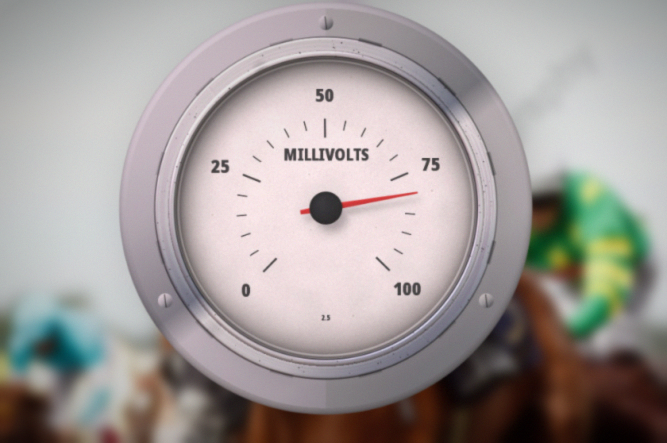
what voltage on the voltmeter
80 mV
